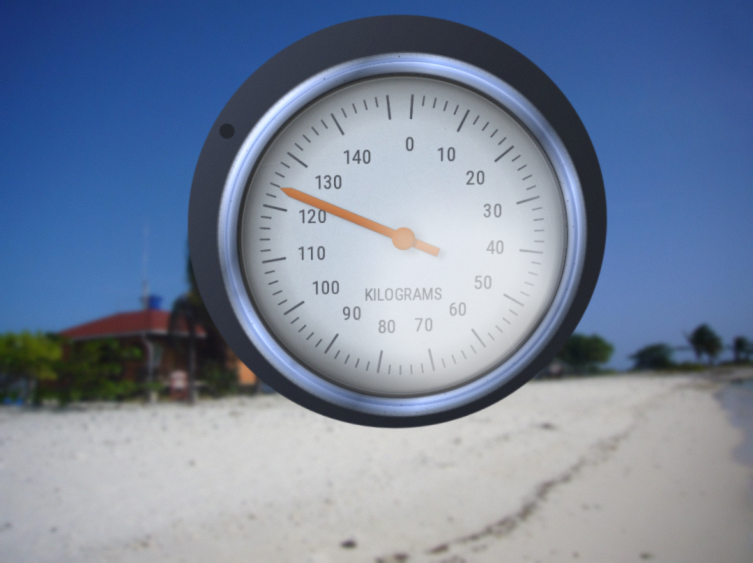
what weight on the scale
124 kg
